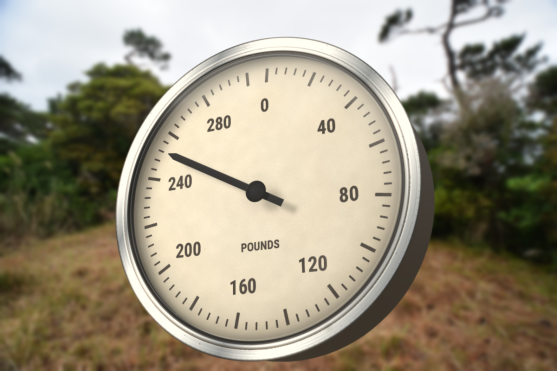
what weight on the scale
252 lb
